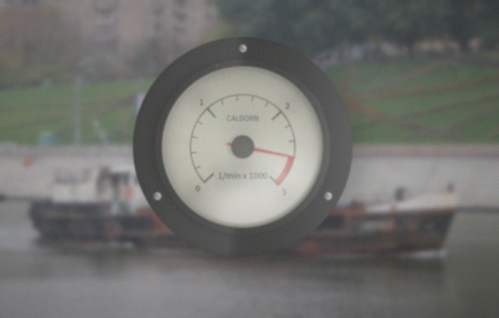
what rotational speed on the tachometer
2600 rpm
